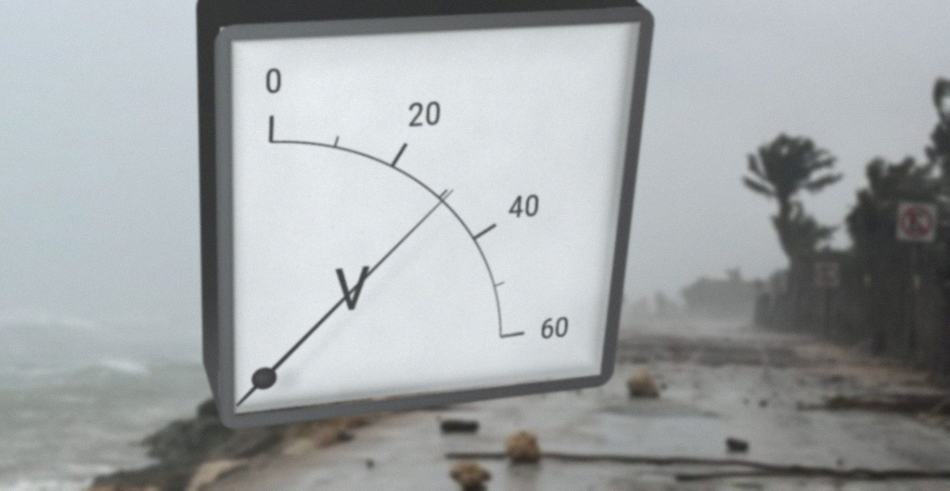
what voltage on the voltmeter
30 V
